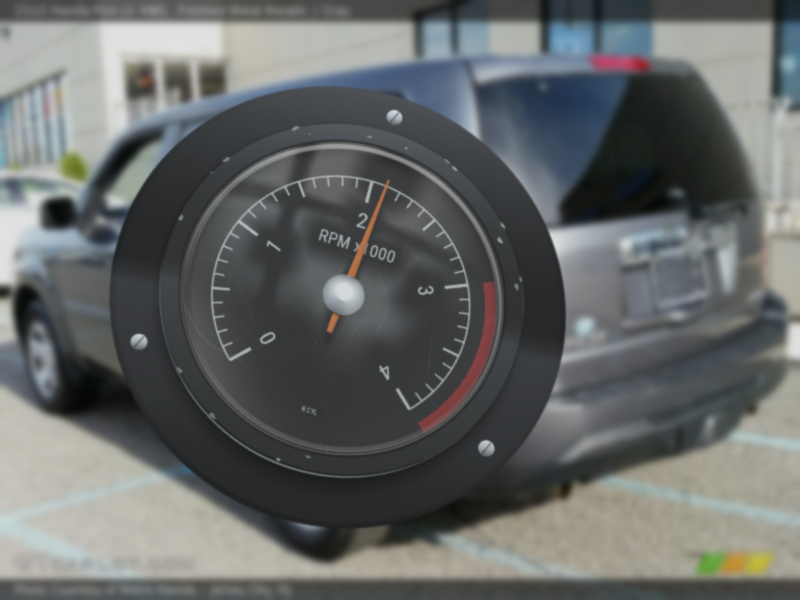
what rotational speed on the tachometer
2100 rpm
